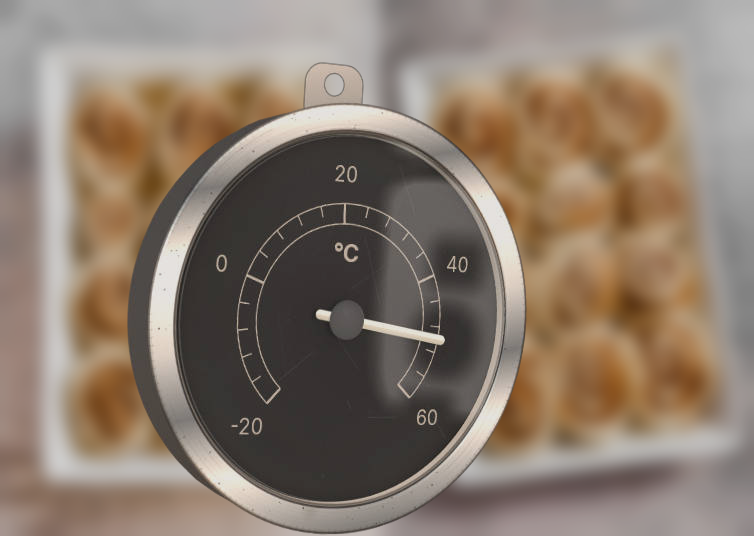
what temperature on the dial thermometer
50 °C
